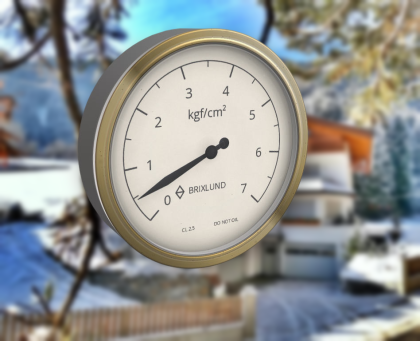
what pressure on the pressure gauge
0.5 kg/cm²
